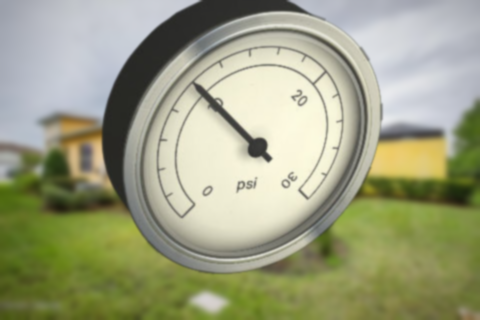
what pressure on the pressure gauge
10 psi
